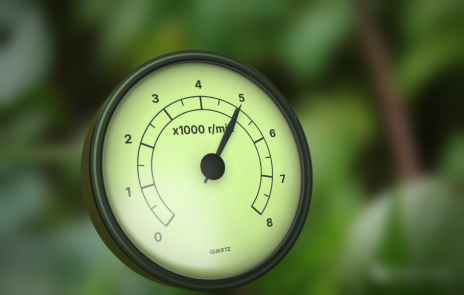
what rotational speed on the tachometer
5000 rpm
